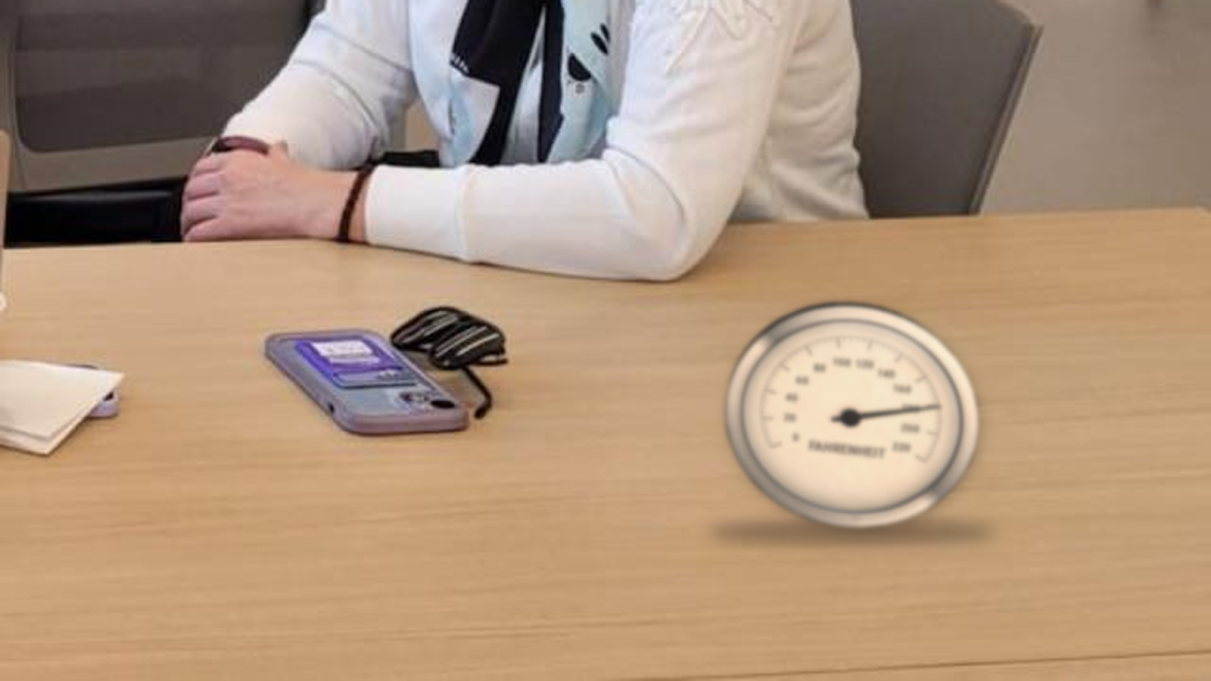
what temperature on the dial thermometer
180 °F
